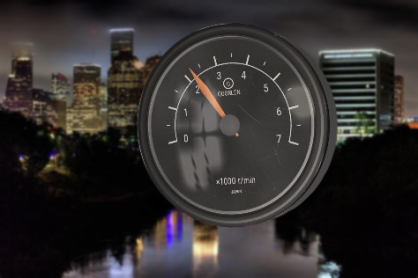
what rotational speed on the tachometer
2250 rpm
